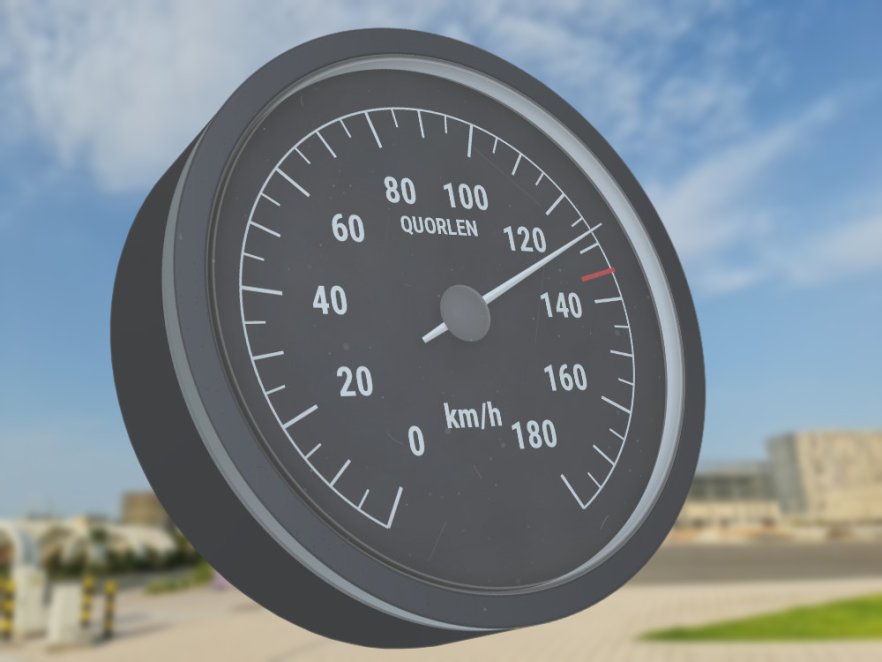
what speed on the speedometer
127.5 km/h
